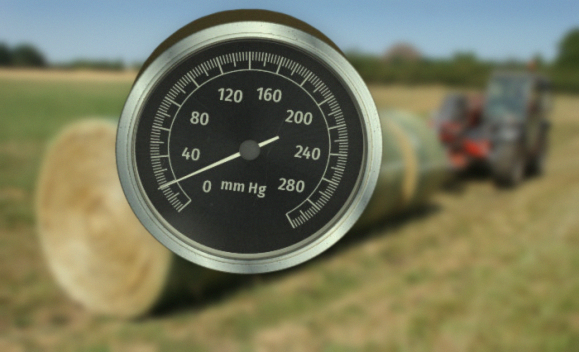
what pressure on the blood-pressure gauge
20 mmHg
